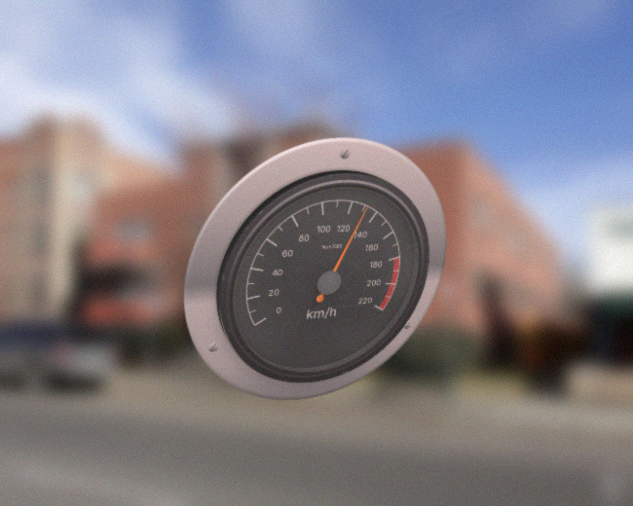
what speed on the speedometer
130 km/h
